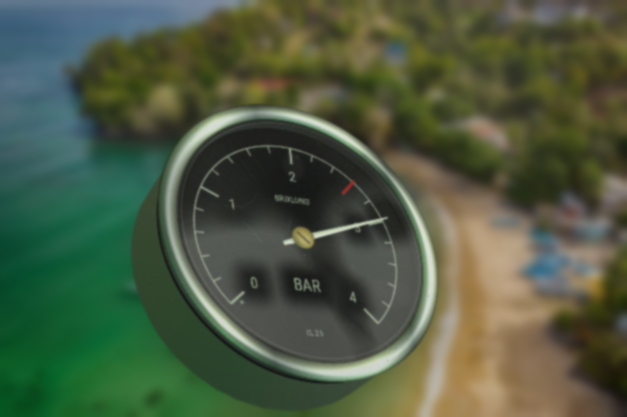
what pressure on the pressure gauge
3 bar
